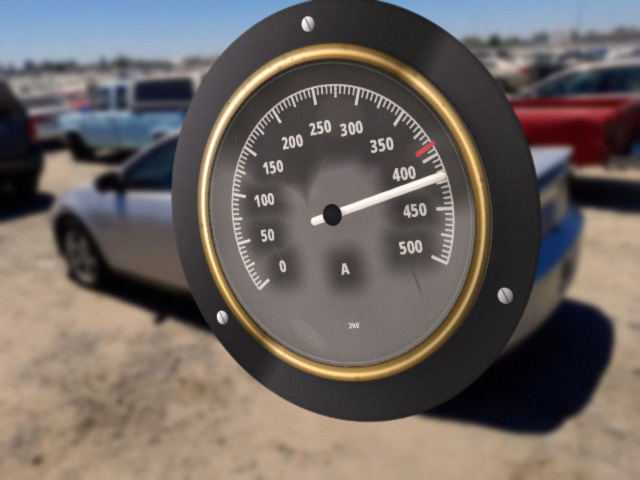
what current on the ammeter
420 A
